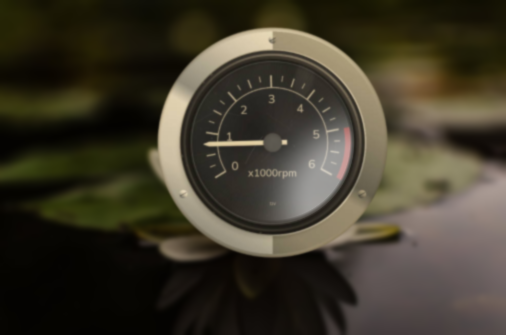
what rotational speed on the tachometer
750 rpm
